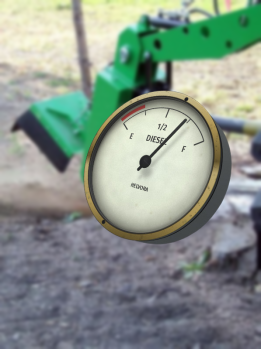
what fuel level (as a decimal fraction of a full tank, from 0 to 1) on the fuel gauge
0.75
